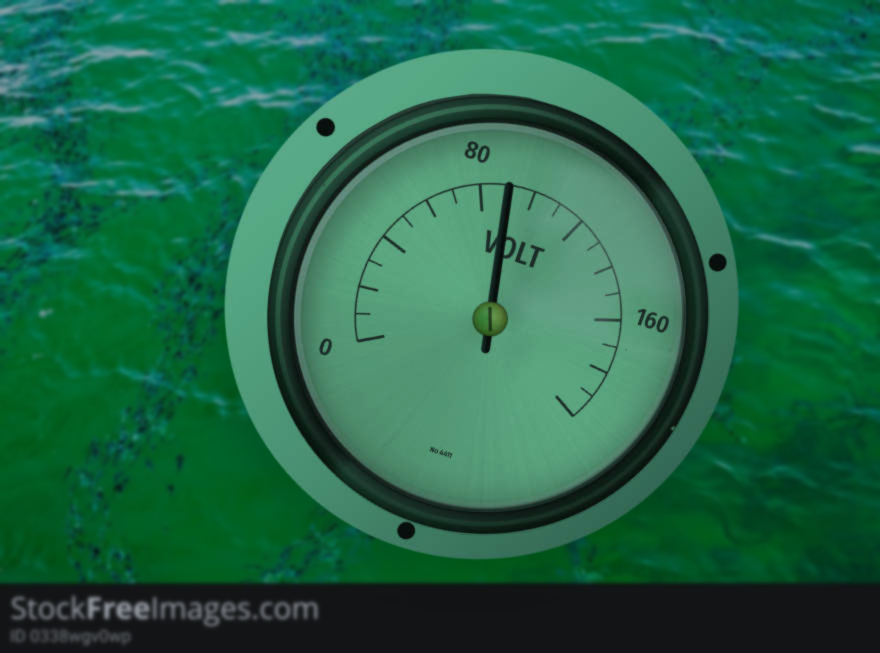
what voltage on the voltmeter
90 V
